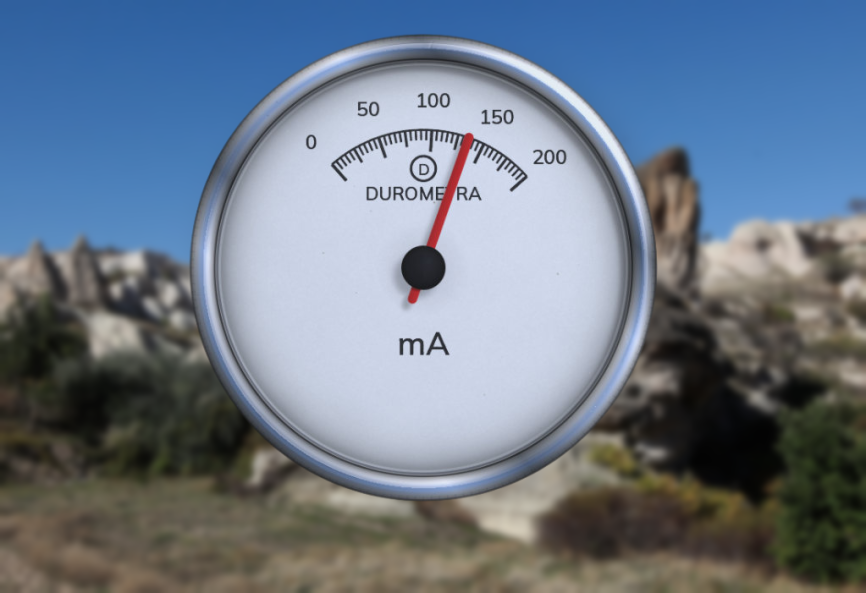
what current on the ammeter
135 mA
